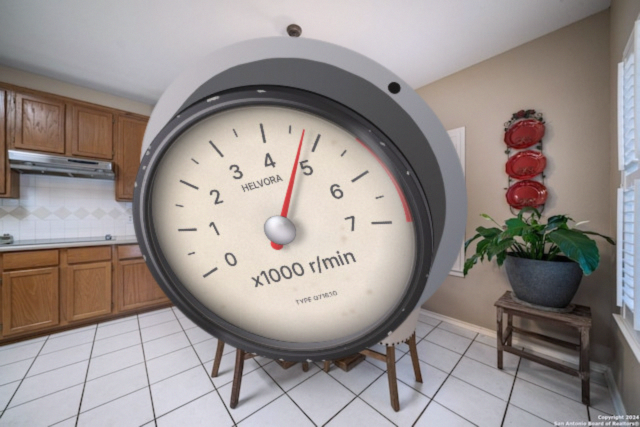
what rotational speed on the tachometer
4750 rpm
